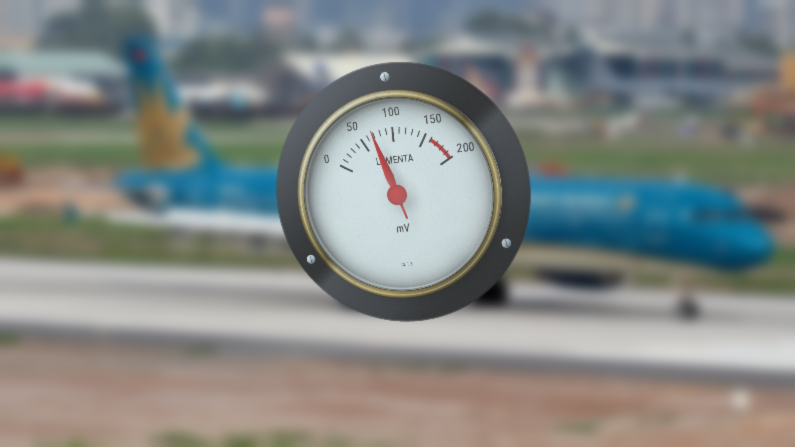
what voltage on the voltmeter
70 mV
